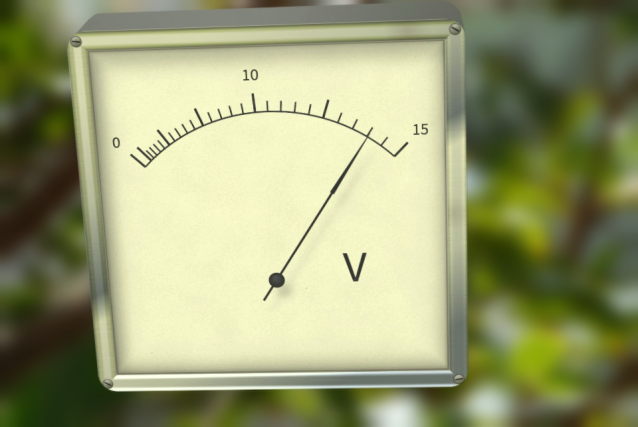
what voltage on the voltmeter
14 V
